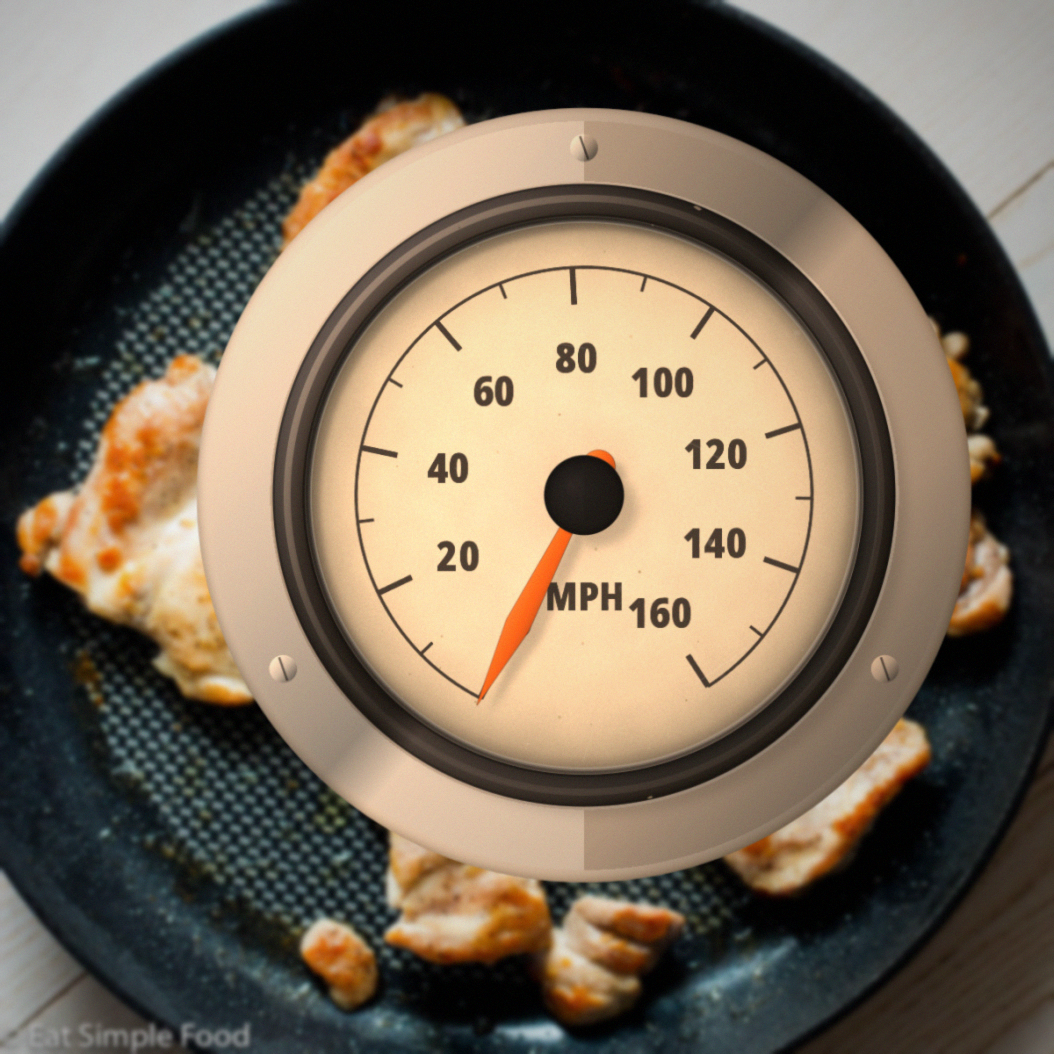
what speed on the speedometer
0 mph
